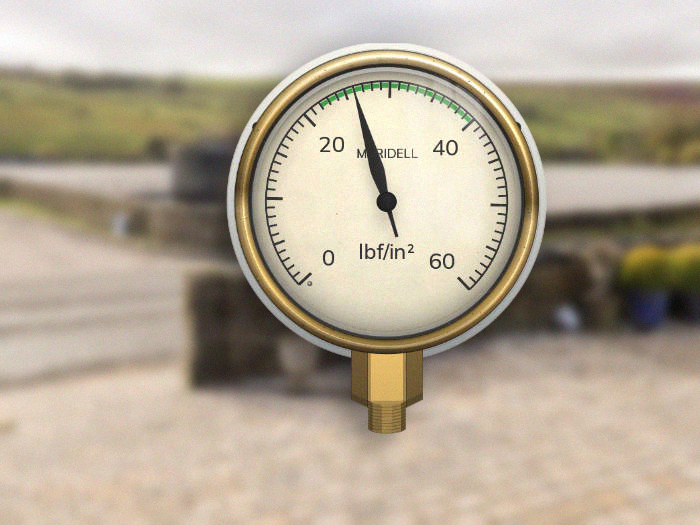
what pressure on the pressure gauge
26 psi
